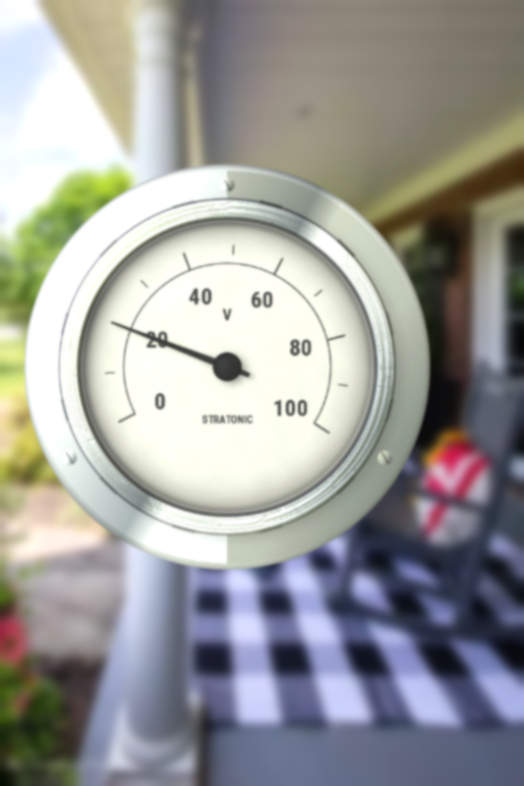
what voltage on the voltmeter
20 V
